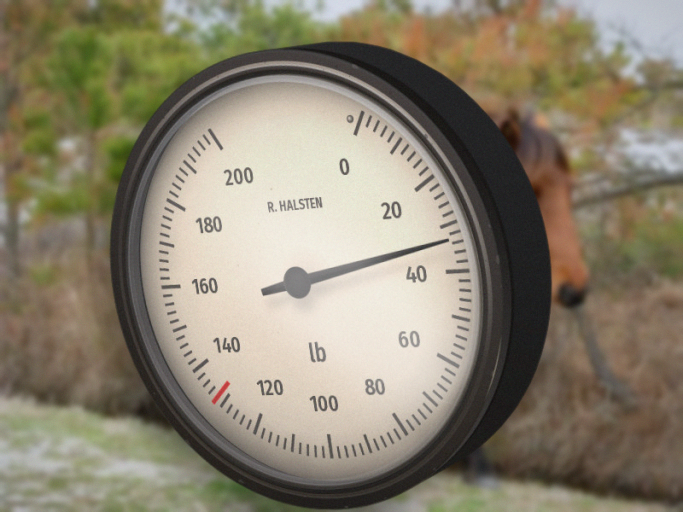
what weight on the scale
33 lb
